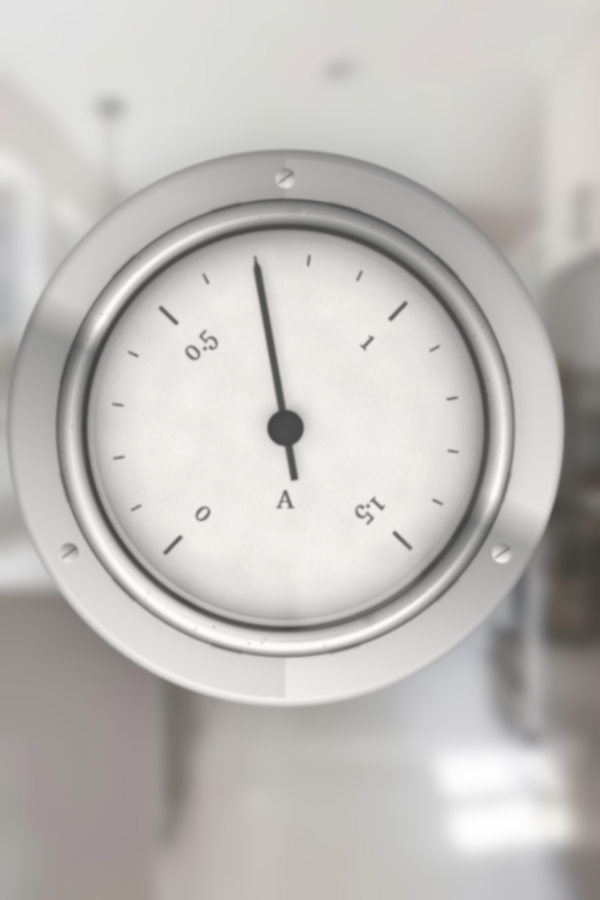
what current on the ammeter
0.7 A
